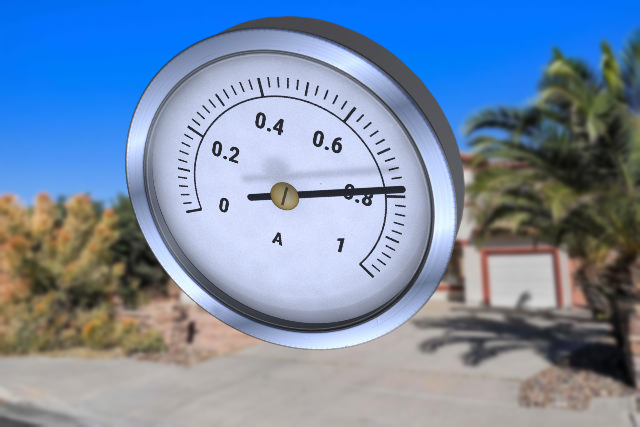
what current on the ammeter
0.78 A
